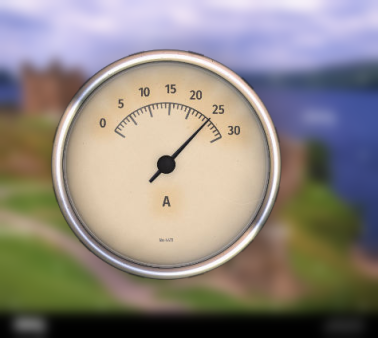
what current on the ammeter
25 A
